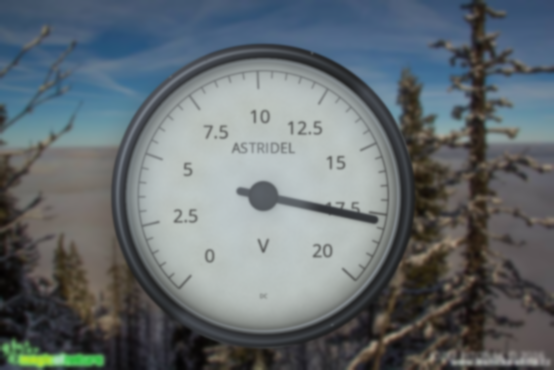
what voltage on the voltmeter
17.75 V
